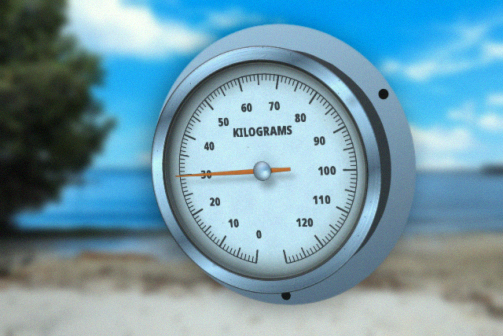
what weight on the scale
30 kg
